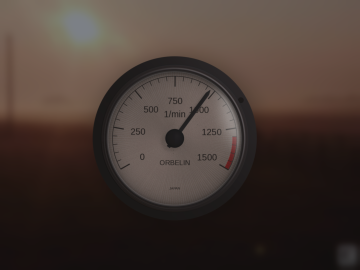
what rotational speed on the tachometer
975 rpm
